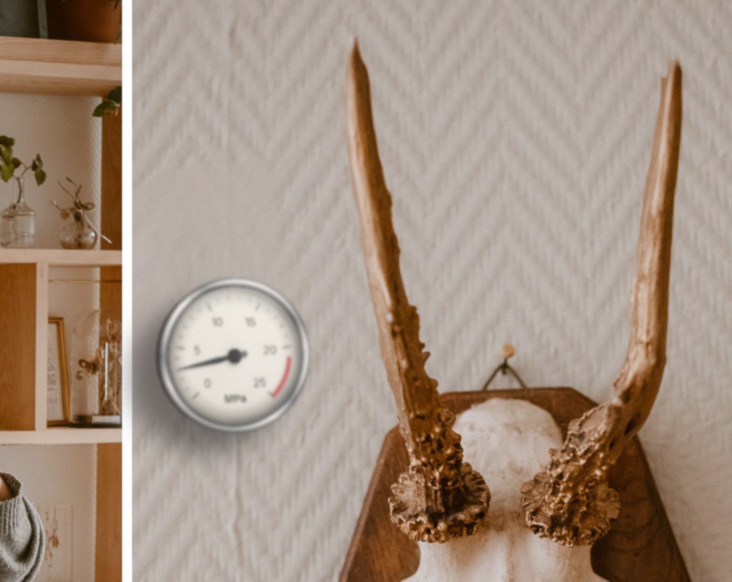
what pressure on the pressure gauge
3 MPa
